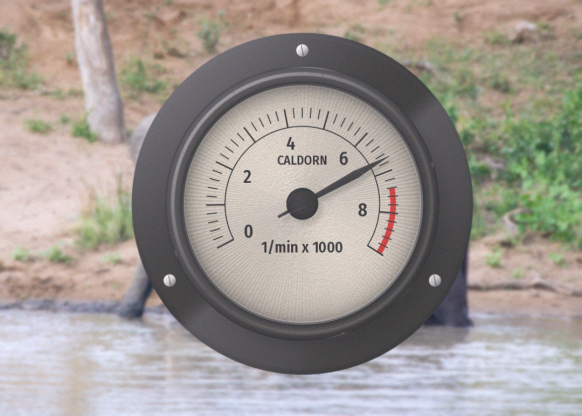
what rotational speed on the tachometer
6700 rpm
